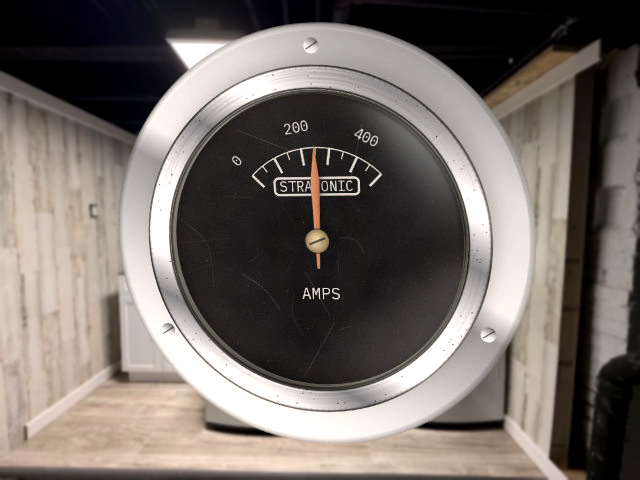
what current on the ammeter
250 A
